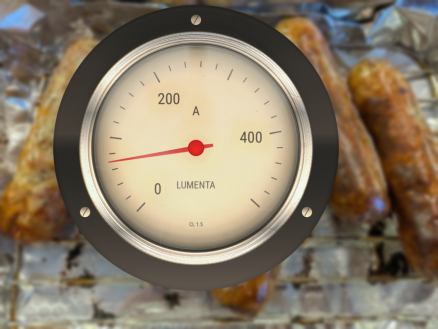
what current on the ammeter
70 A
